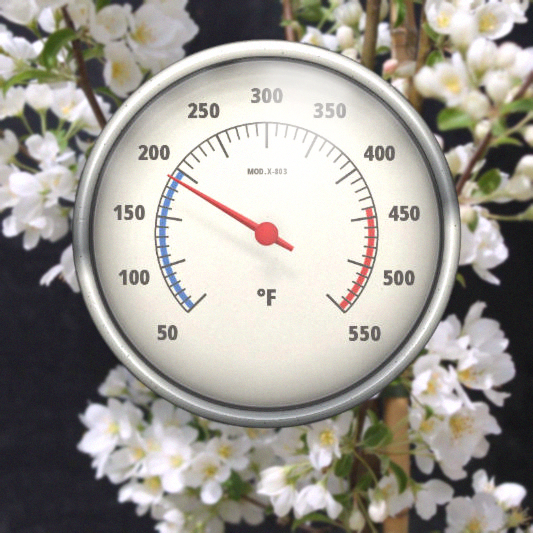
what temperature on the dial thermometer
190 °F
